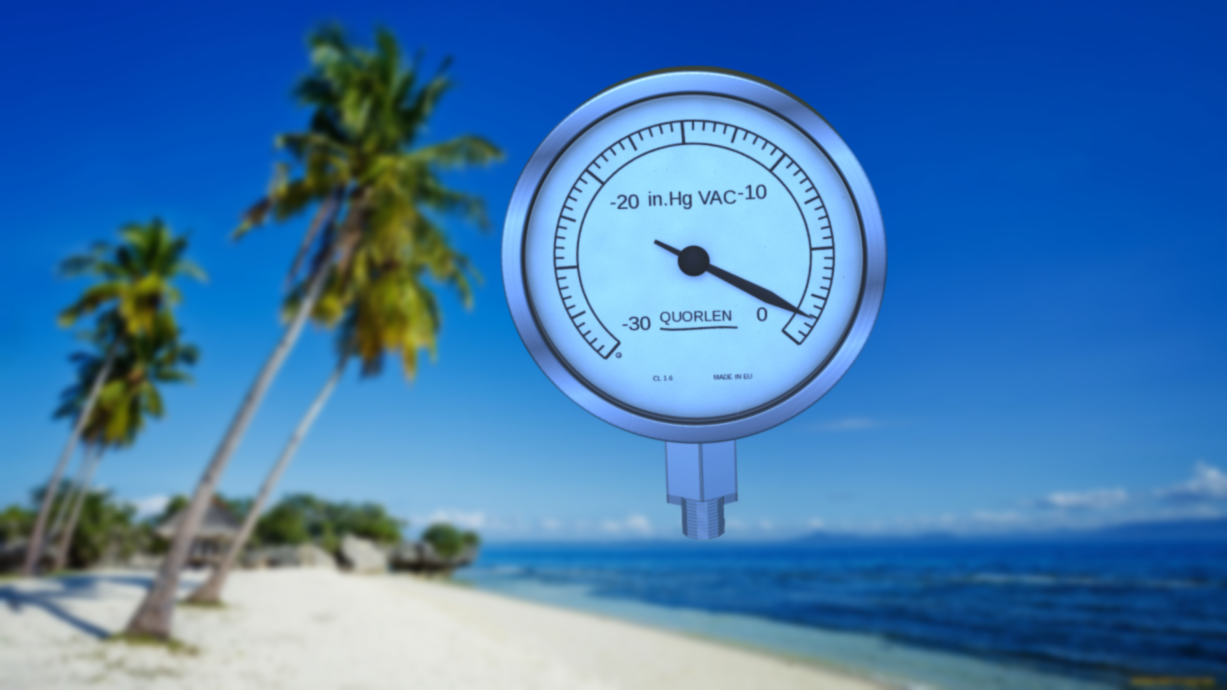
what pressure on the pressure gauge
-1.5 inHg
